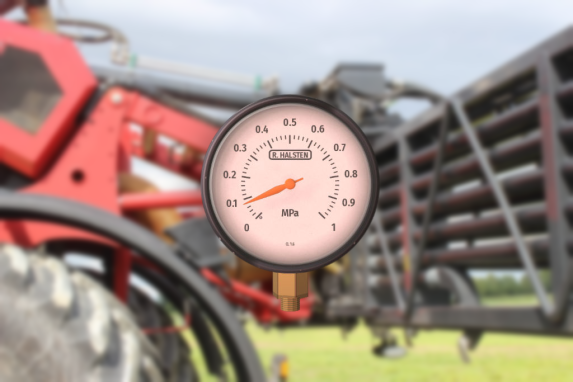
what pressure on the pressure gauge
0.08 MPa
